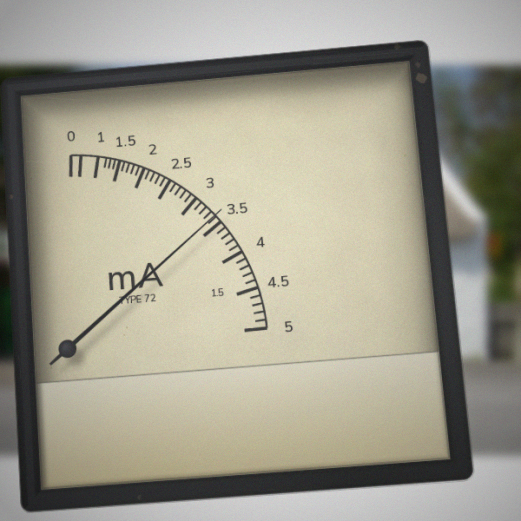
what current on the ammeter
3.4 mA
